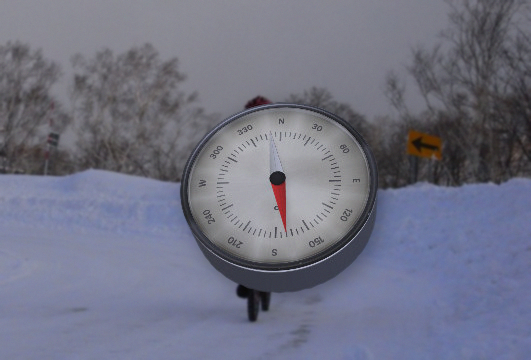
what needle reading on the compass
170 °
